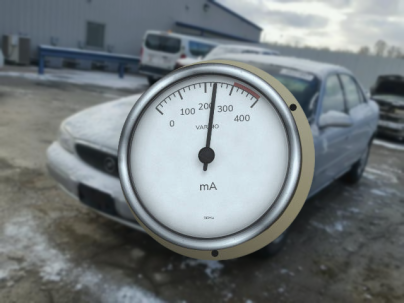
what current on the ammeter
240 mA
